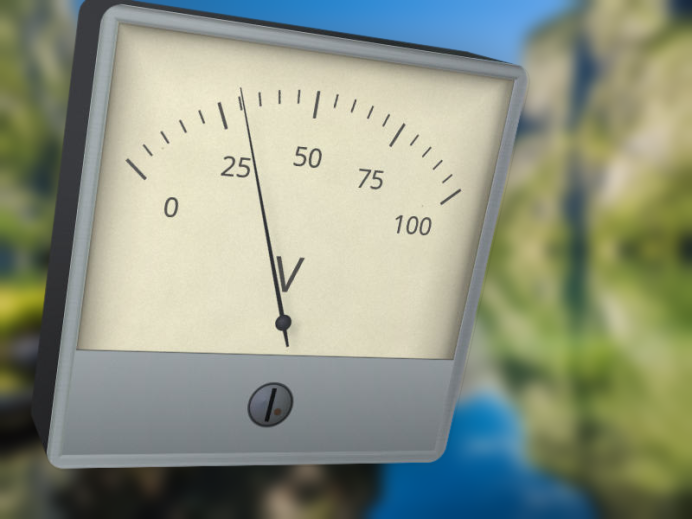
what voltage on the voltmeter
30 V
